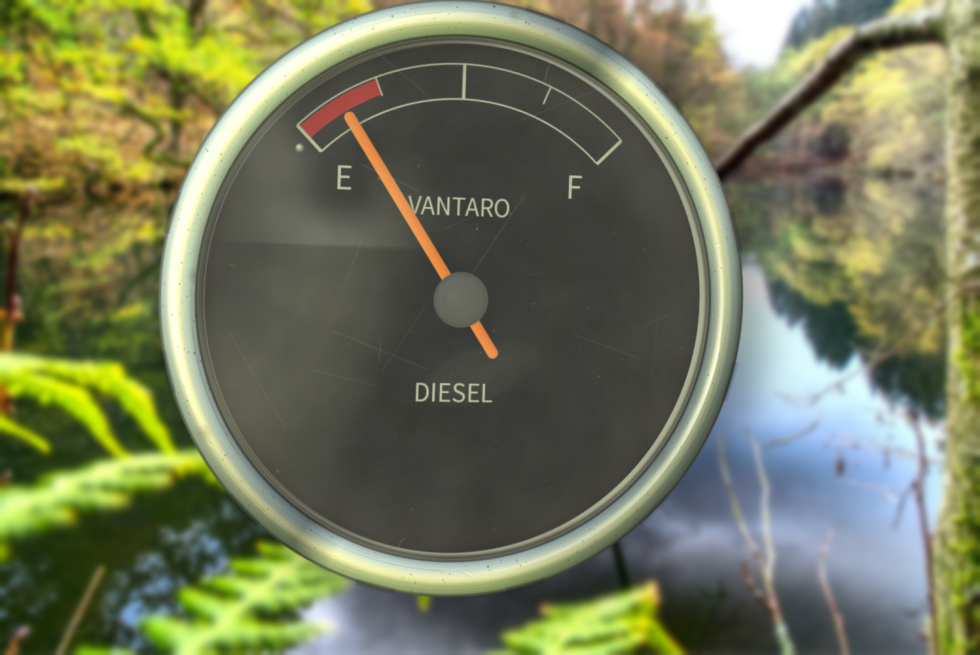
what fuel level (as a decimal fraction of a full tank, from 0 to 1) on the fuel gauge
0.125
